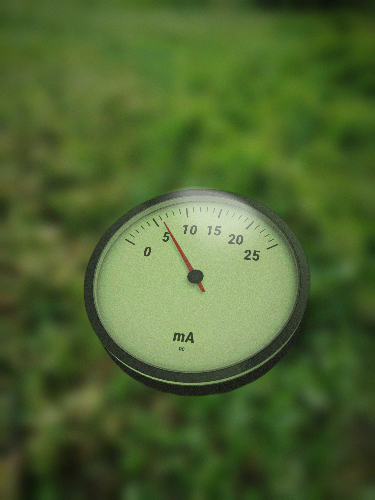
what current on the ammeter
6 mA
